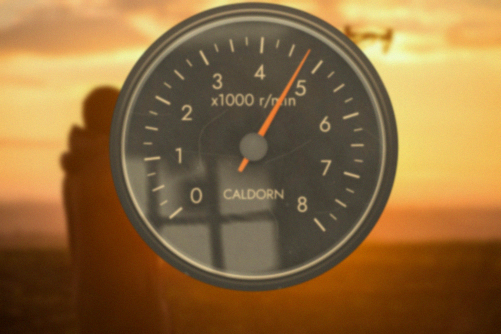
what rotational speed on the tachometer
4750 rpm
